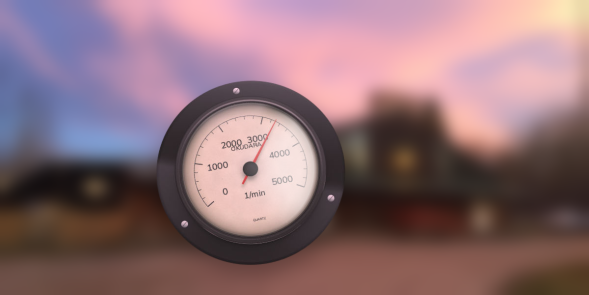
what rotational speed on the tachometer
3300 rpm
